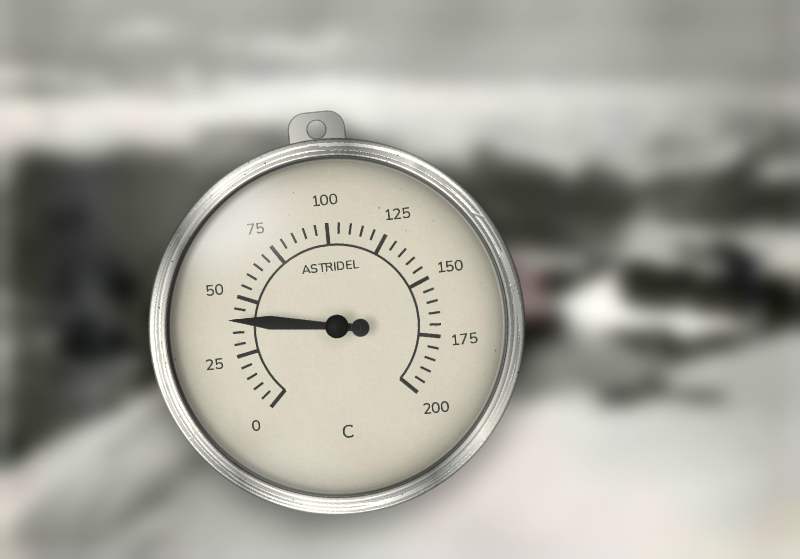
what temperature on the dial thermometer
40 °C
